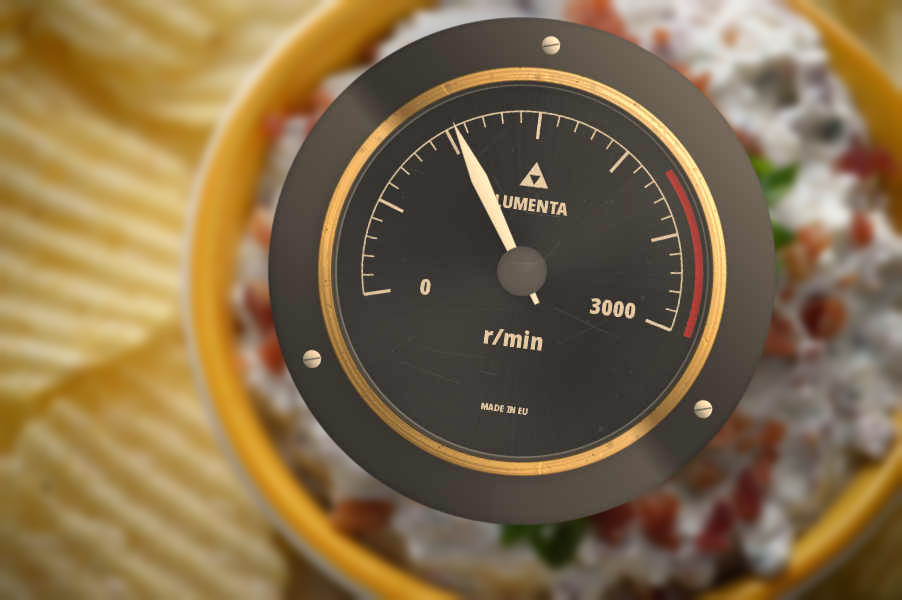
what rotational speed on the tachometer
1050 rpm
